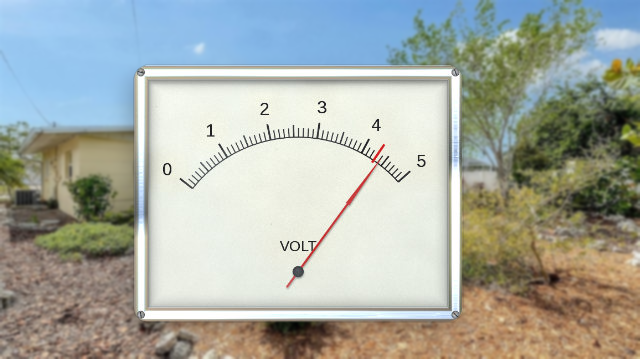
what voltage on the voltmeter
4.4 V
